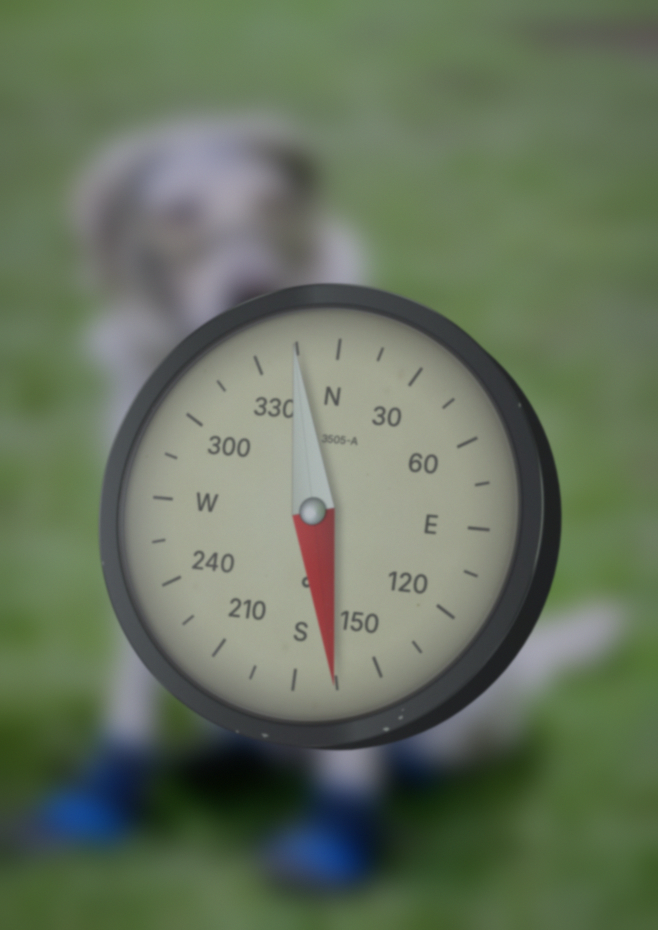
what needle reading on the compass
165 °
